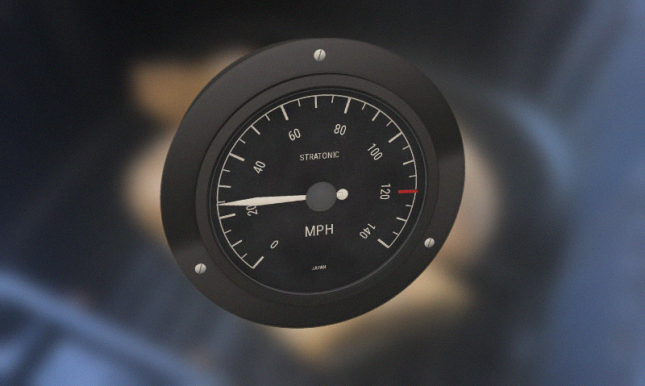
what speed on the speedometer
25 mph
